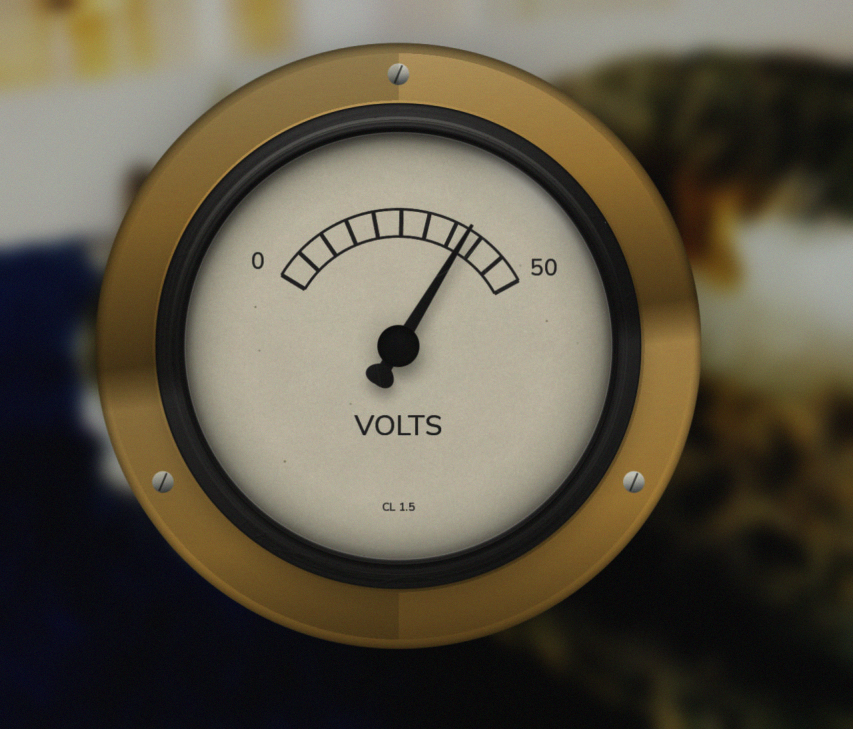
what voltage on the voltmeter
37.5 V
